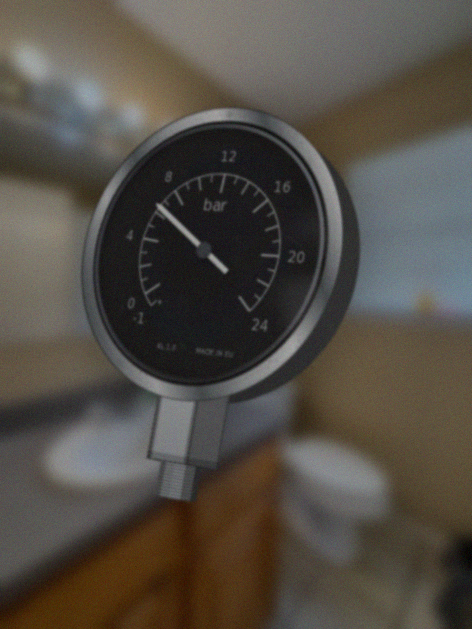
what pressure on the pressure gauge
6.5 bar
